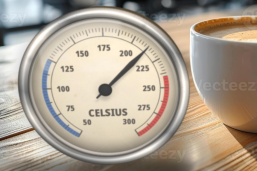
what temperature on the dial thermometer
212.5 °C
